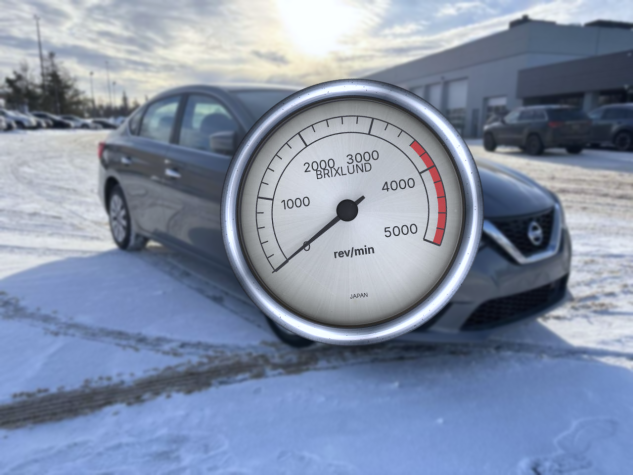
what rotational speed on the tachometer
0 rpm
